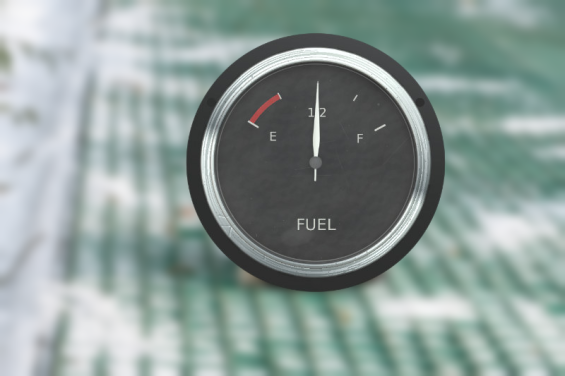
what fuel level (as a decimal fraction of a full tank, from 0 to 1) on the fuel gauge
0.5
